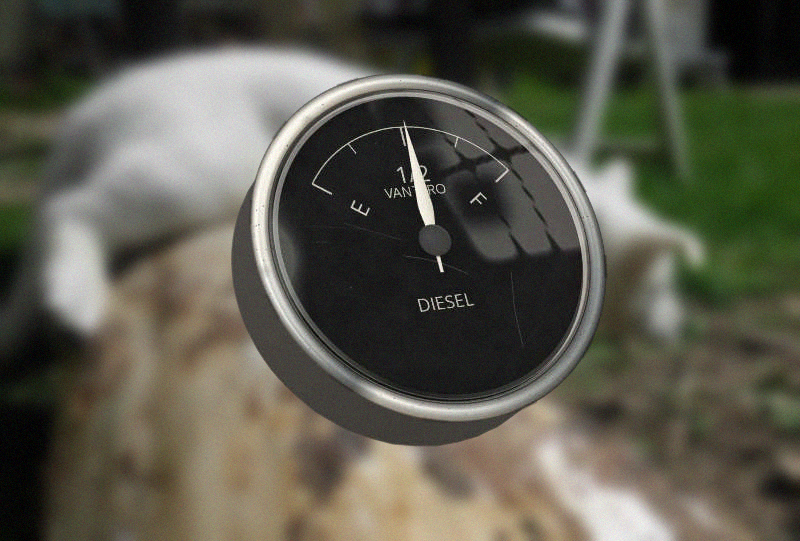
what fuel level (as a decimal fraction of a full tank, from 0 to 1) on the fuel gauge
0.5
